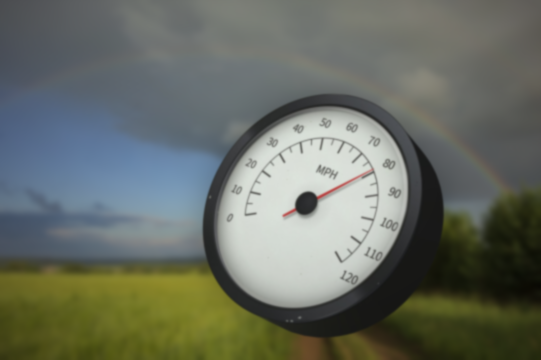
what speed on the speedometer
80 mph
